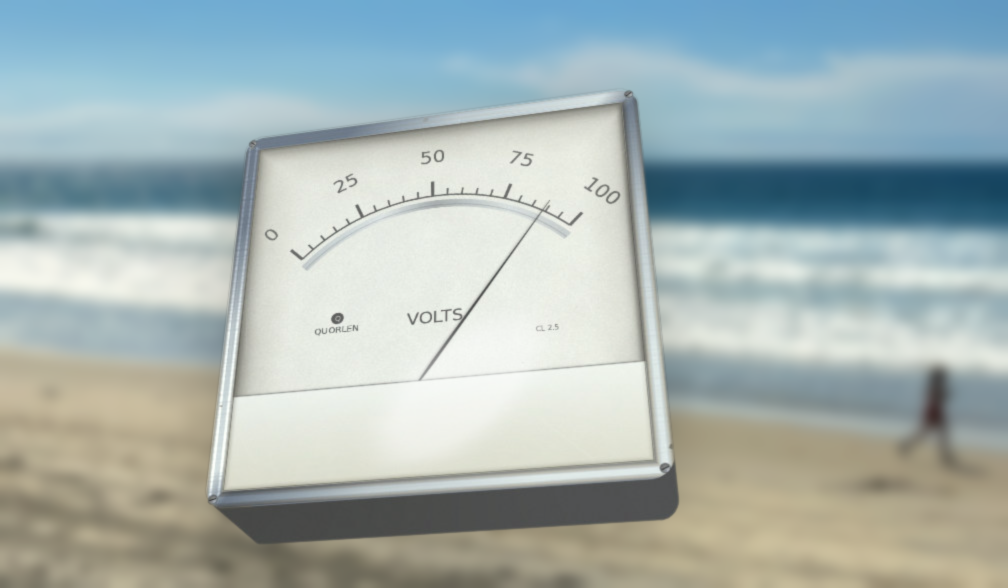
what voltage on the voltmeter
90 V
